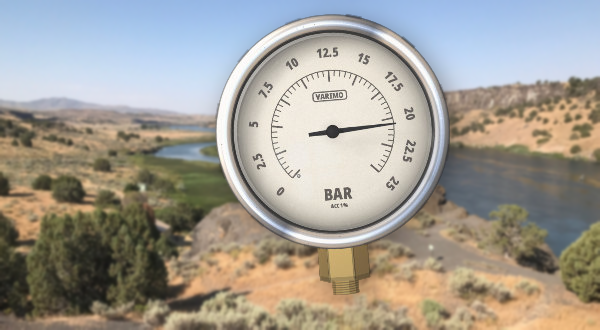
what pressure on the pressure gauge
20.5 bar
